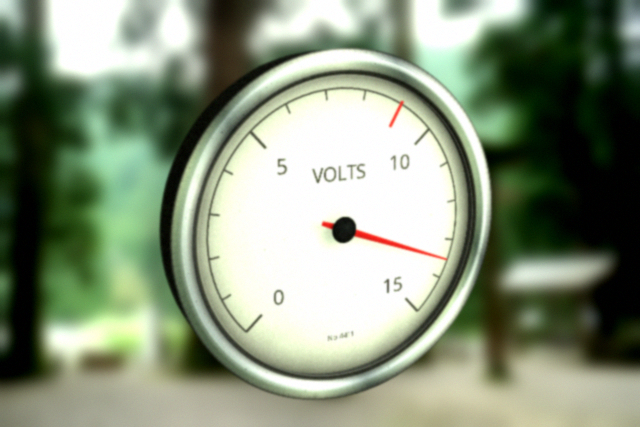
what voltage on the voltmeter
13.5 V
